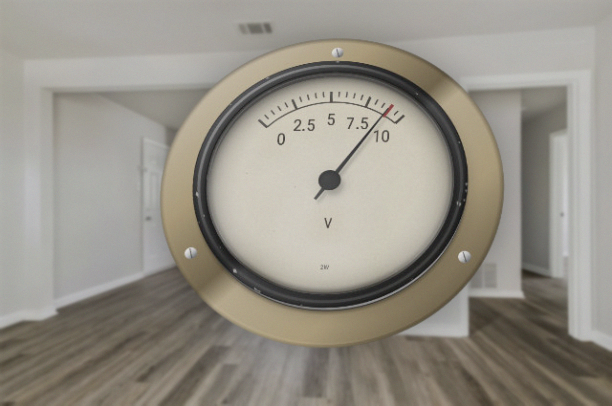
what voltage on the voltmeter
9 V
